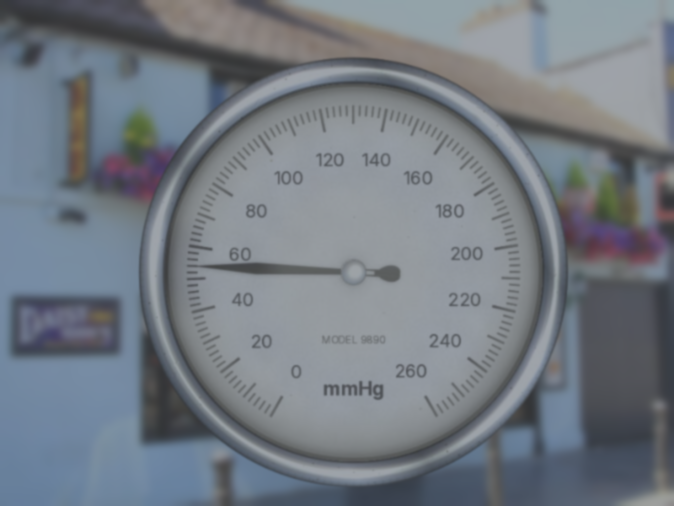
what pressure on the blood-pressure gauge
54 mmHg
